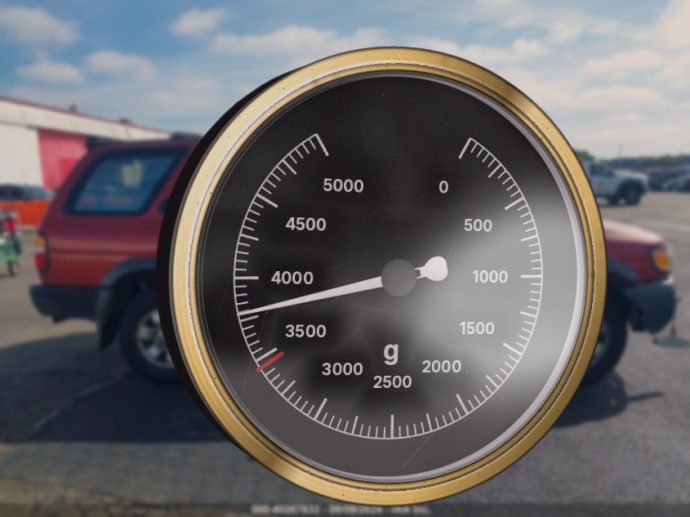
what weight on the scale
3800 g
